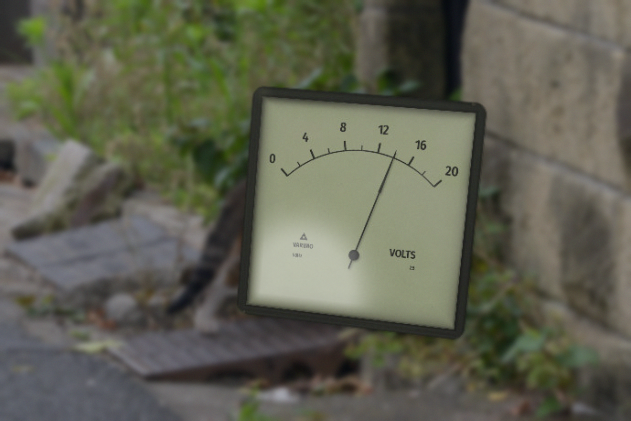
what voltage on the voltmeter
14 V
